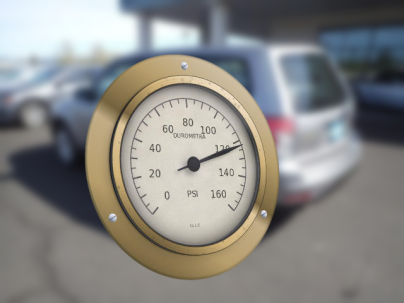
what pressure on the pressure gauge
122.5 psi
